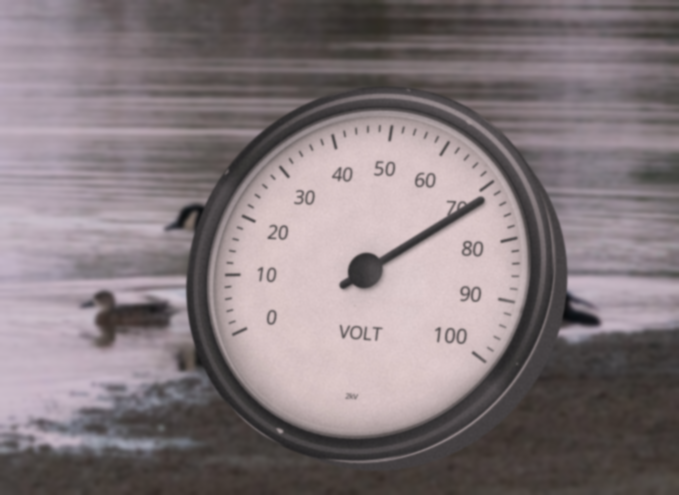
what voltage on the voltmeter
72 V
